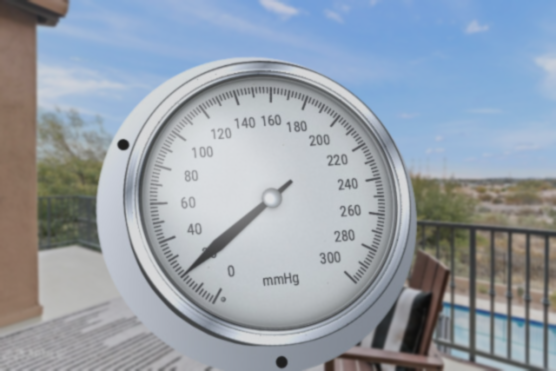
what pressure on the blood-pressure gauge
20 mmHg
